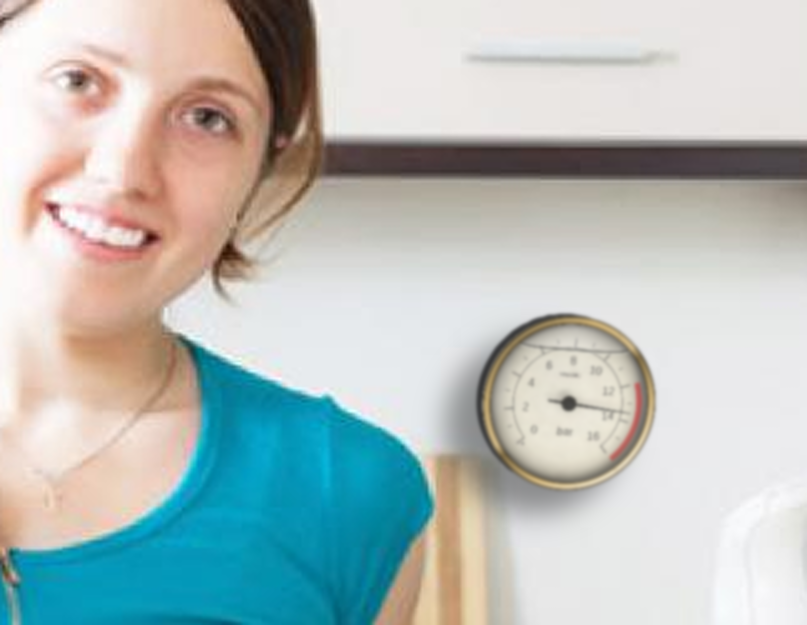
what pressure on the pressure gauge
13.5 bar
